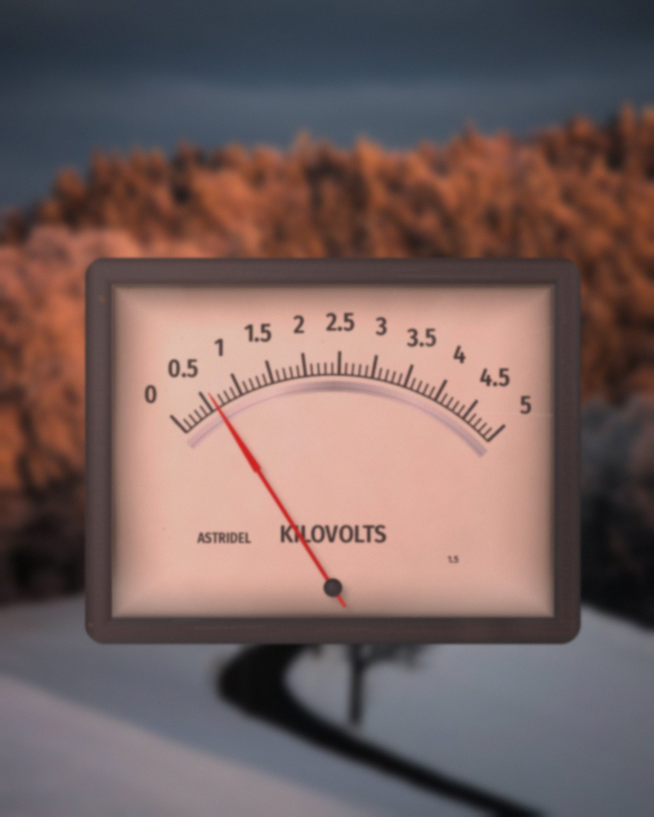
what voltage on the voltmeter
0.6 kV
